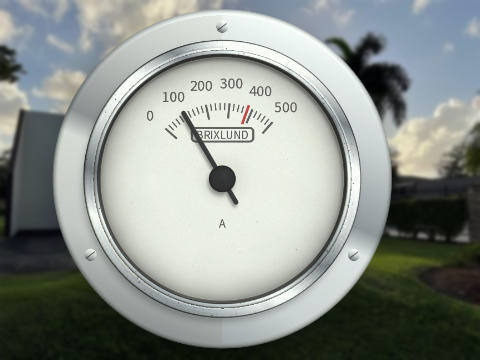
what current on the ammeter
100 A
